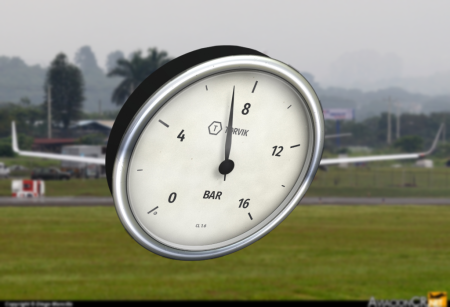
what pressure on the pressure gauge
7 bar
